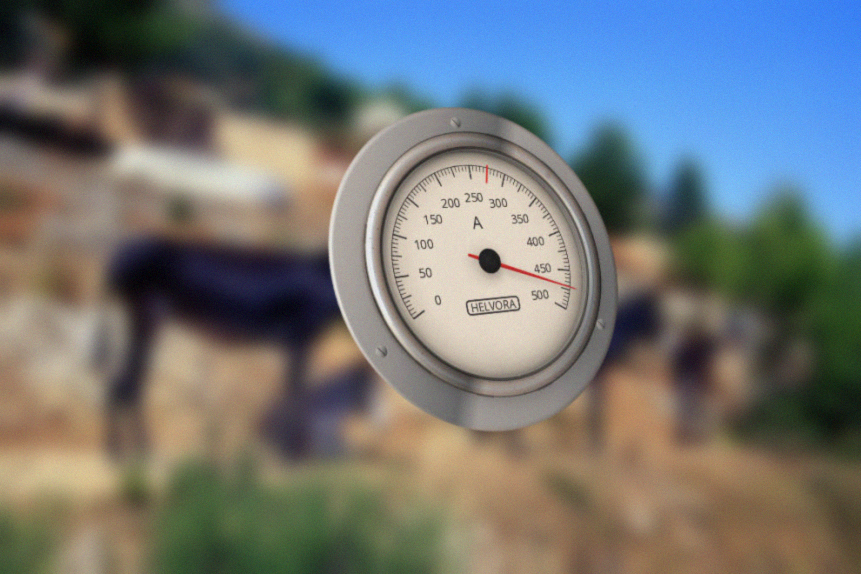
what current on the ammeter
475 A
